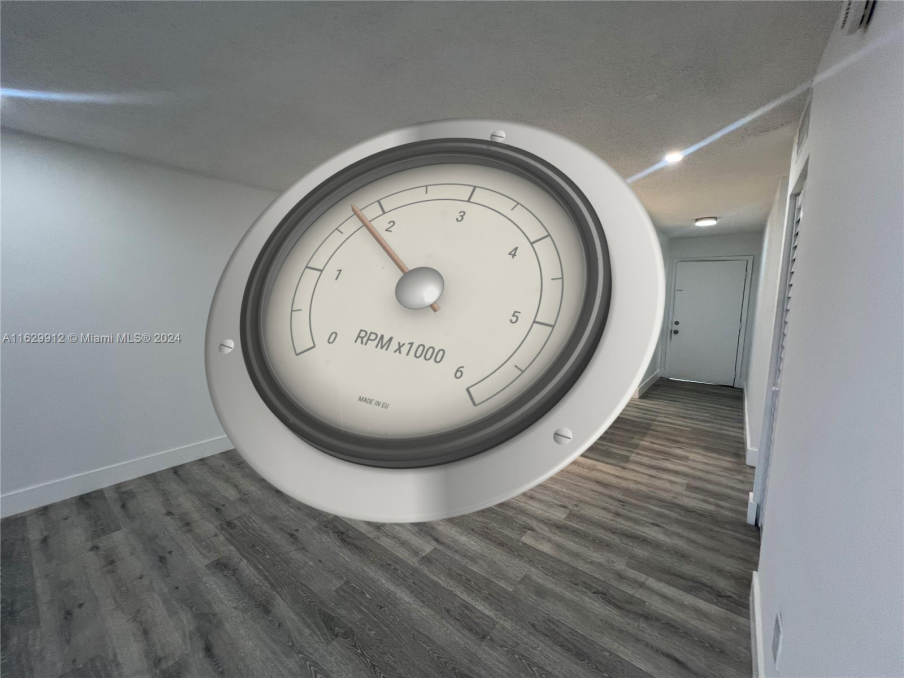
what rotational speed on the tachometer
1750 rpm
